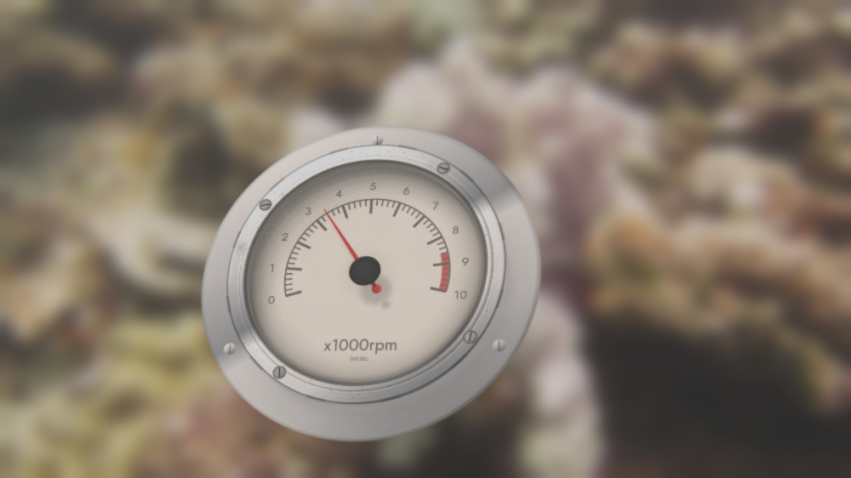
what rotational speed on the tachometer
3400 rpm
